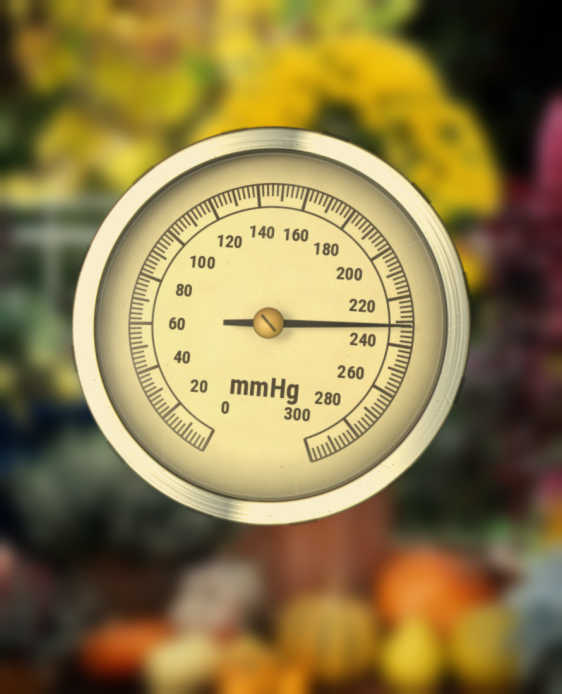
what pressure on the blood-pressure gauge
232 mmHg
